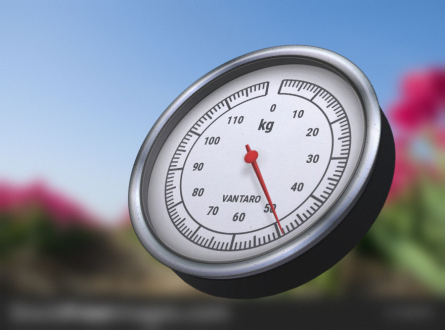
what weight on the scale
49 kg
